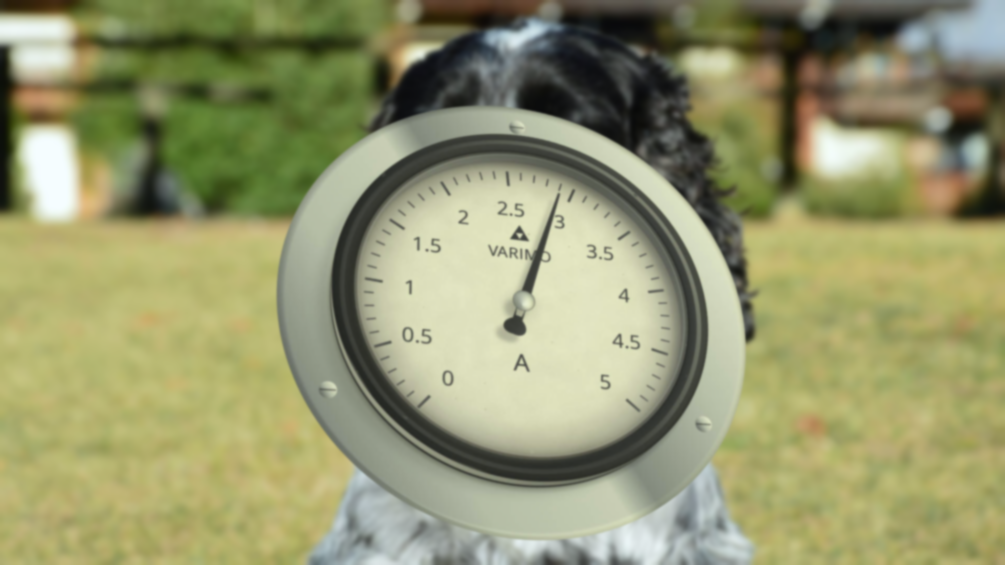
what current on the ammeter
2.9 A
